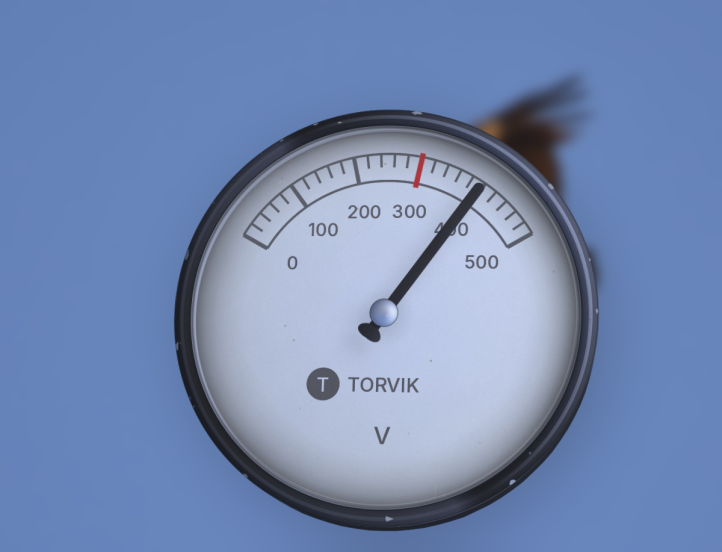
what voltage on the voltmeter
400 V
